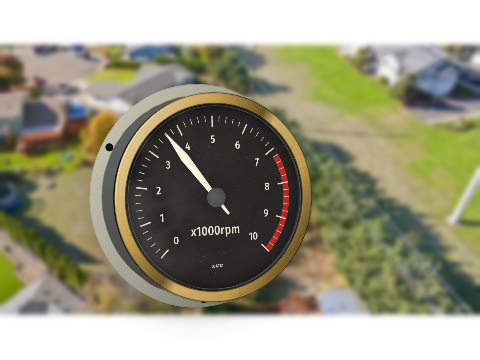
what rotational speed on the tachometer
3600 rpm
